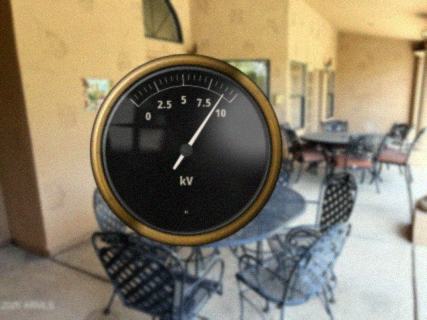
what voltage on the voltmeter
9 kV
